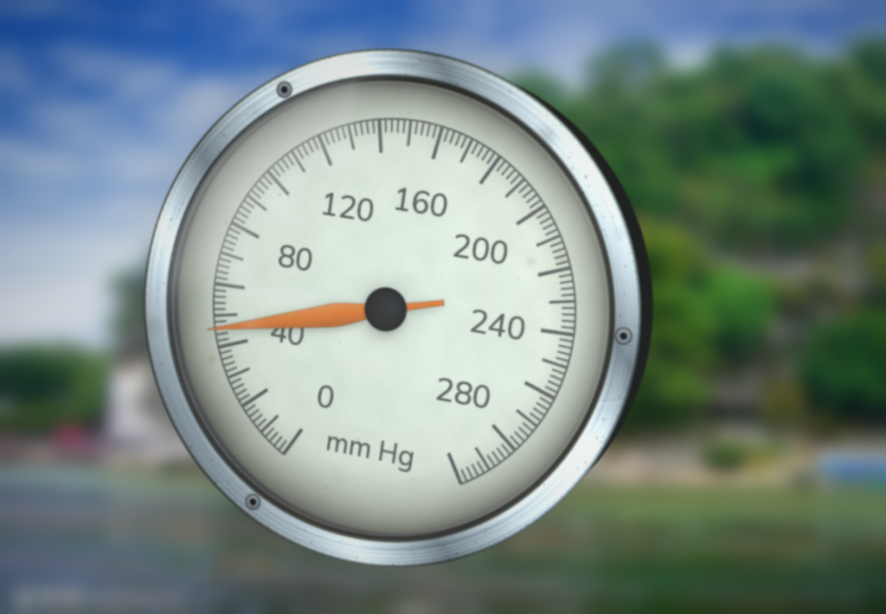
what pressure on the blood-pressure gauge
46 mmHg
